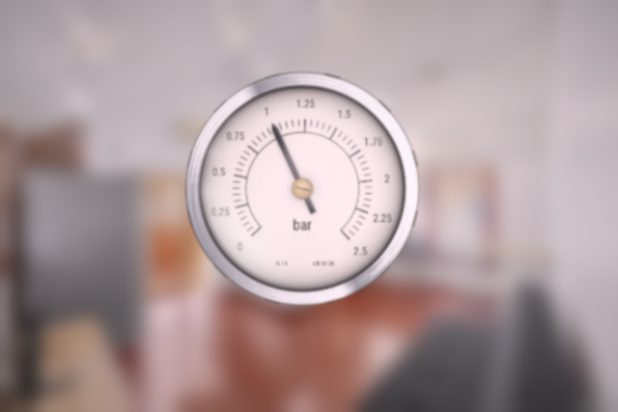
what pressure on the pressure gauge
1 bar
